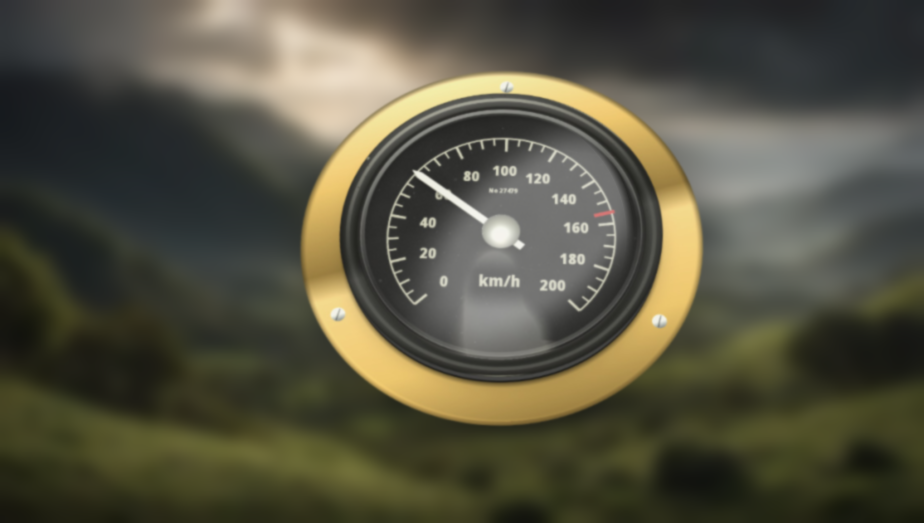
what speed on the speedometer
60 km/h
